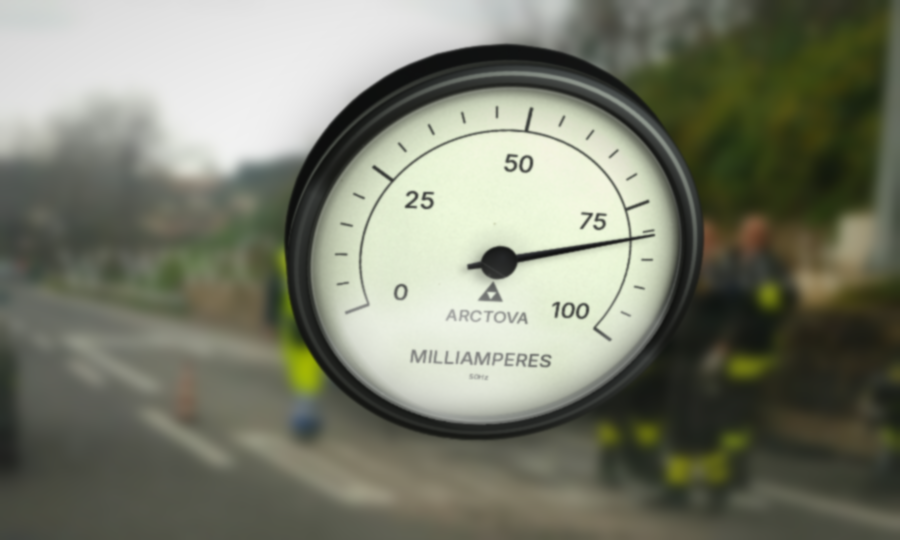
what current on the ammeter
80 mA
